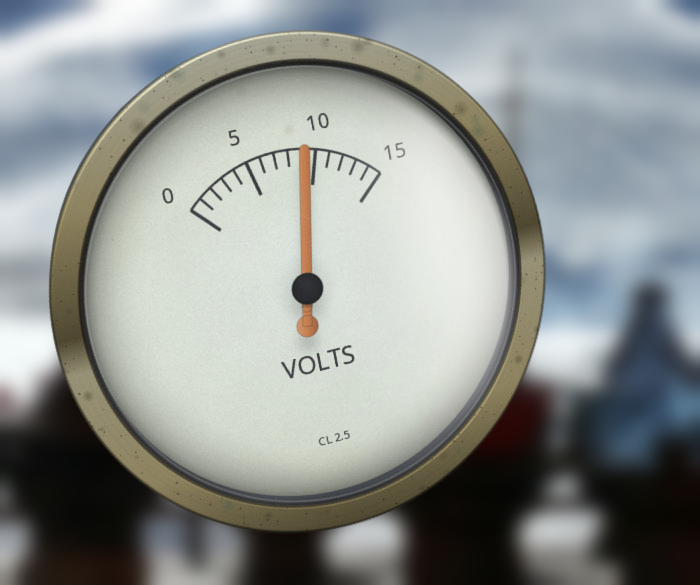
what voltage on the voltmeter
9 V
